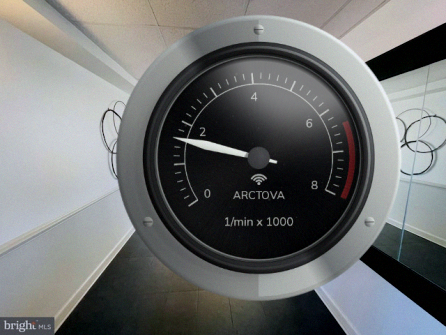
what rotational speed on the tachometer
1600 rpm
